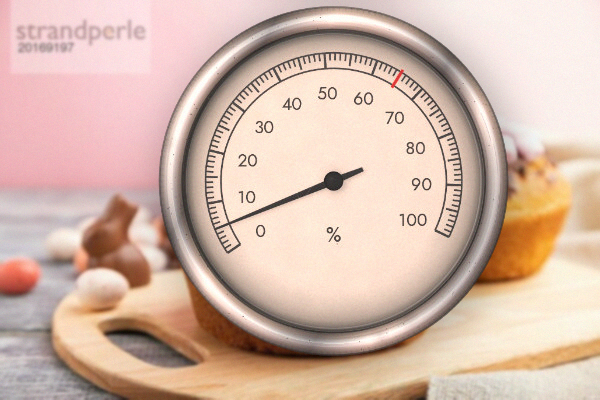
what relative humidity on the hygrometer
5 %
